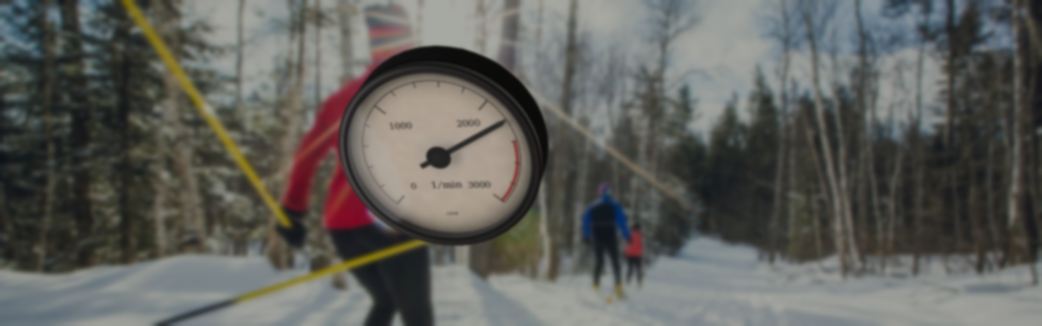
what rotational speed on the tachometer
2200 rpm
